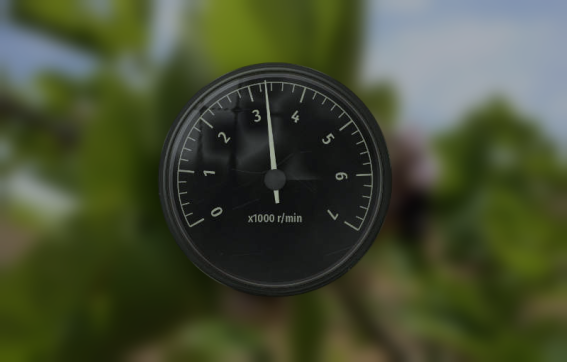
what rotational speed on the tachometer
3300 rpm
